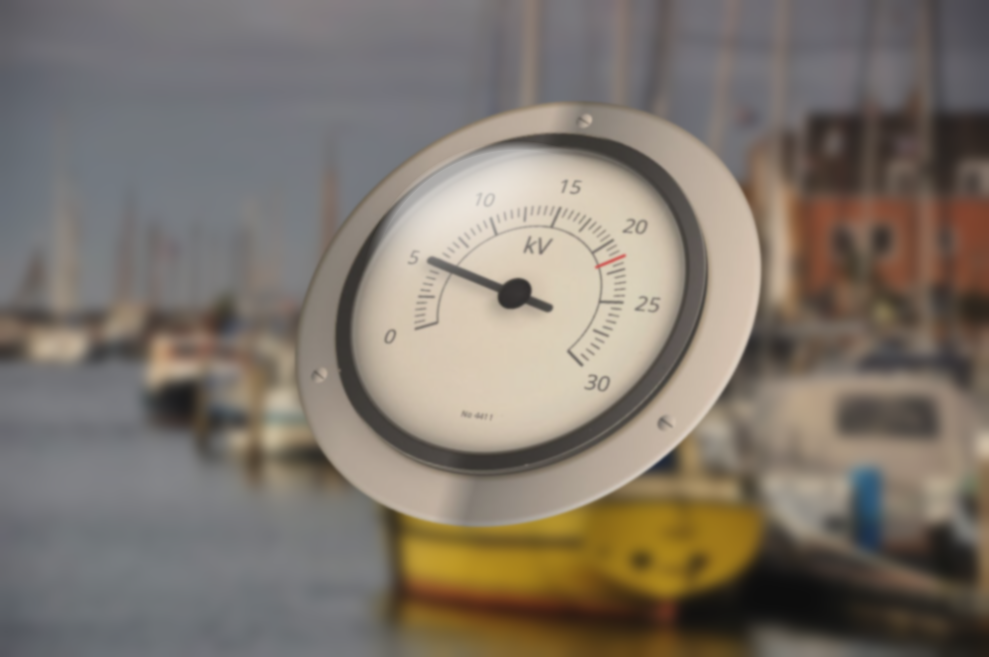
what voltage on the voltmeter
5 kV
